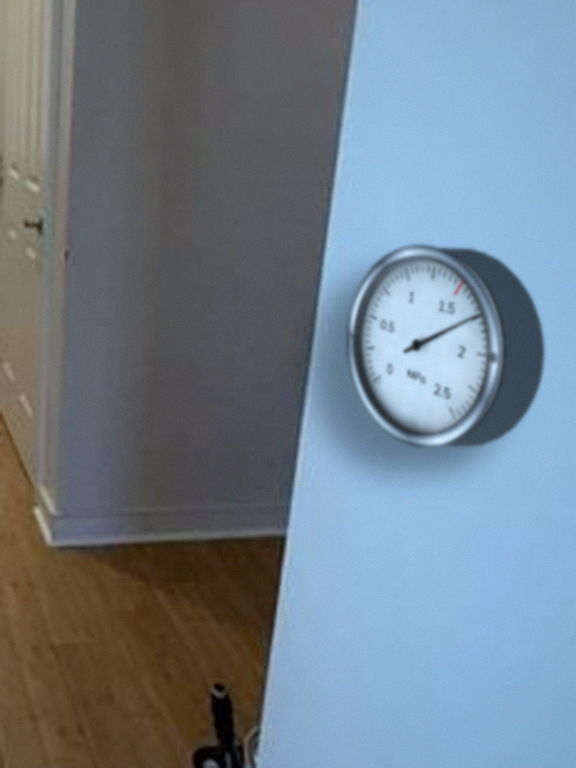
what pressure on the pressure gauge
1.75 MPa
